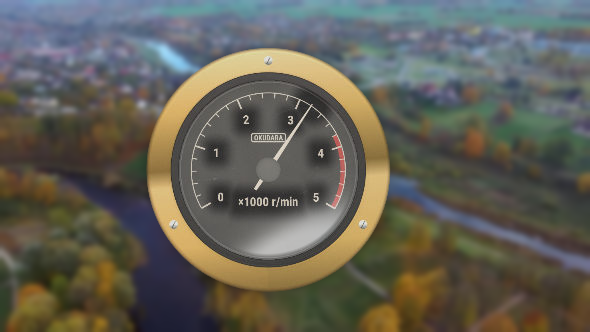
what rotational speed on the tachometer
3200 rpm
